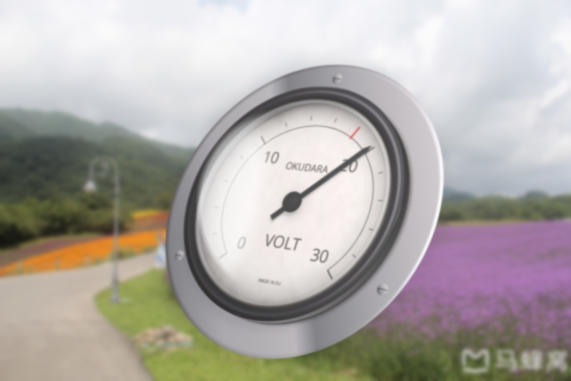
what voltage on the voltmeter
20 V
